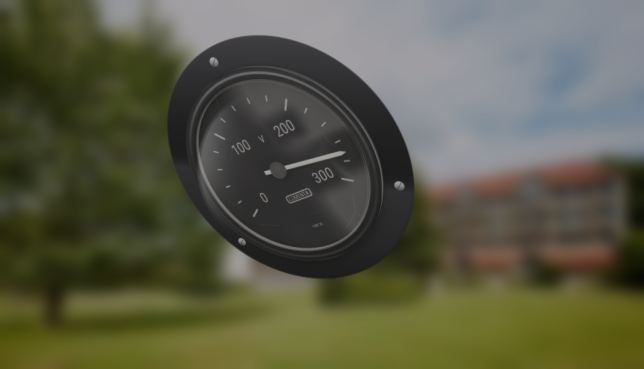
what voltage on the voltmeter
270 V
